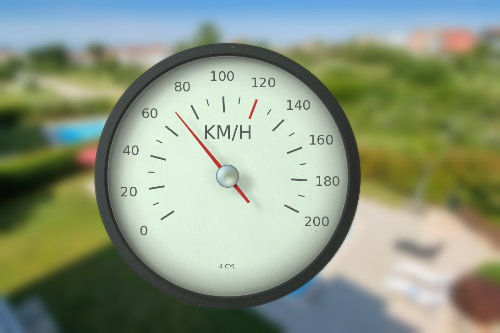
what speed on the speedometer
70 km/h
